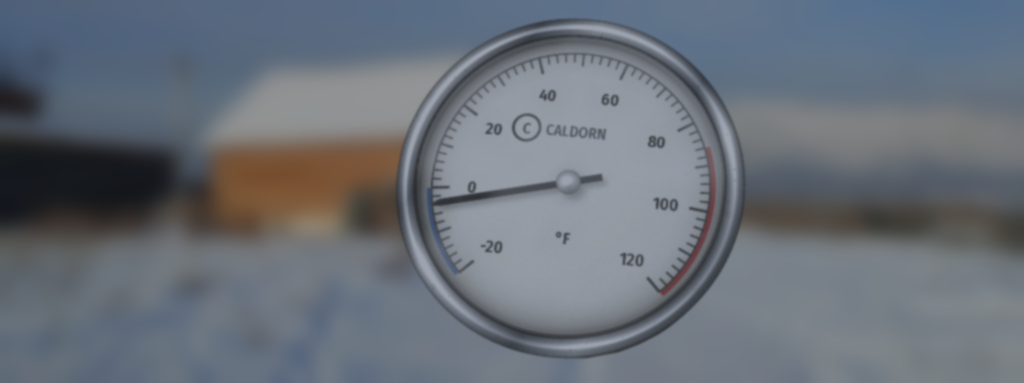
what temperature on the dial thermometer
-4 °F
